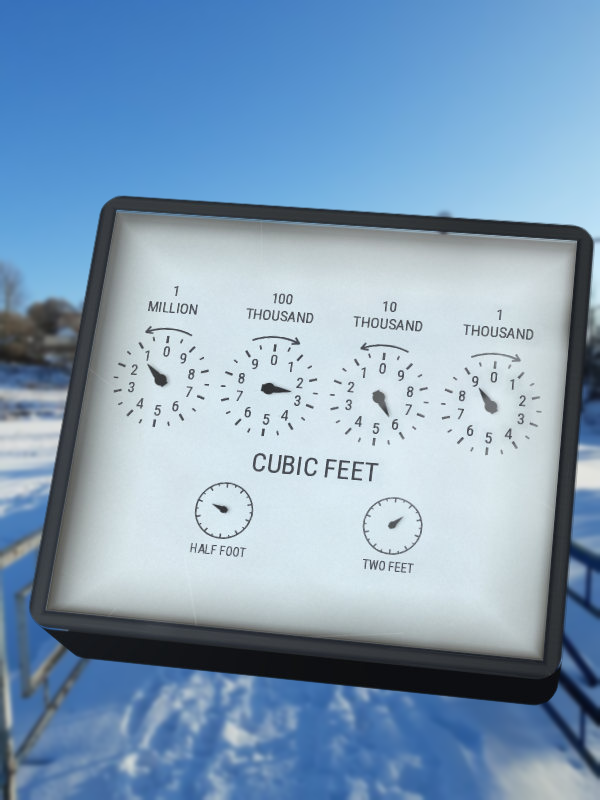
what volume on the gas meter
125900 ft³
